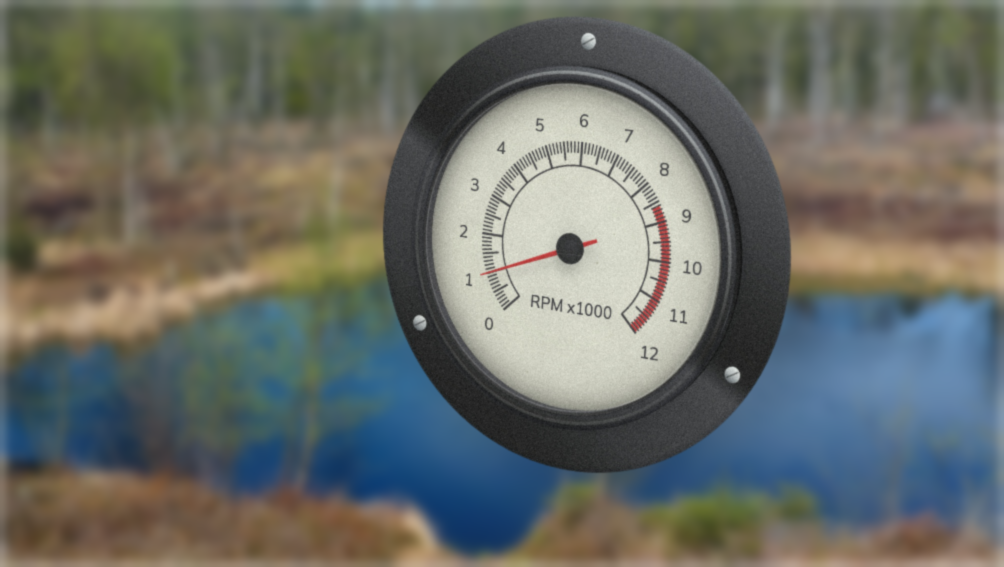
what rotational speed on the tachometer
1000 rpm
